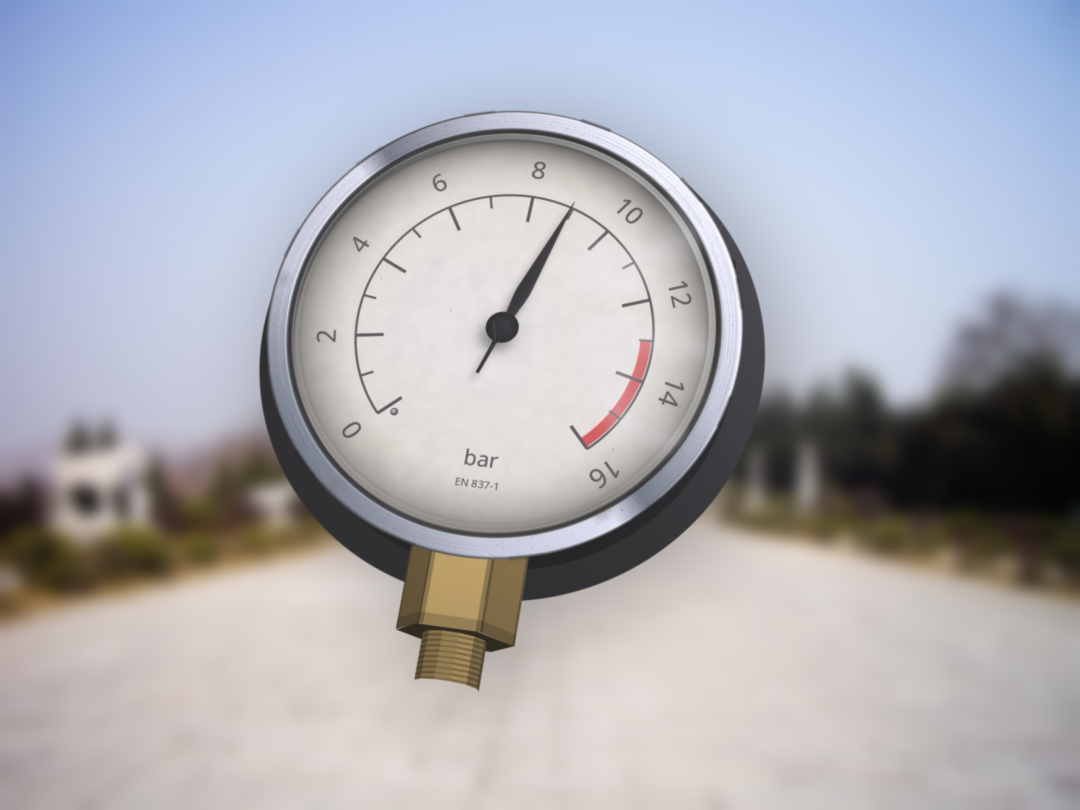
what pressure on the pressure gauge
9 bar
